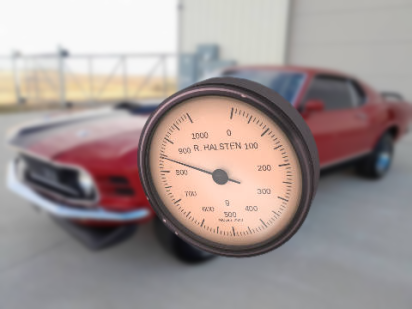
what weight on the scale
850 g
